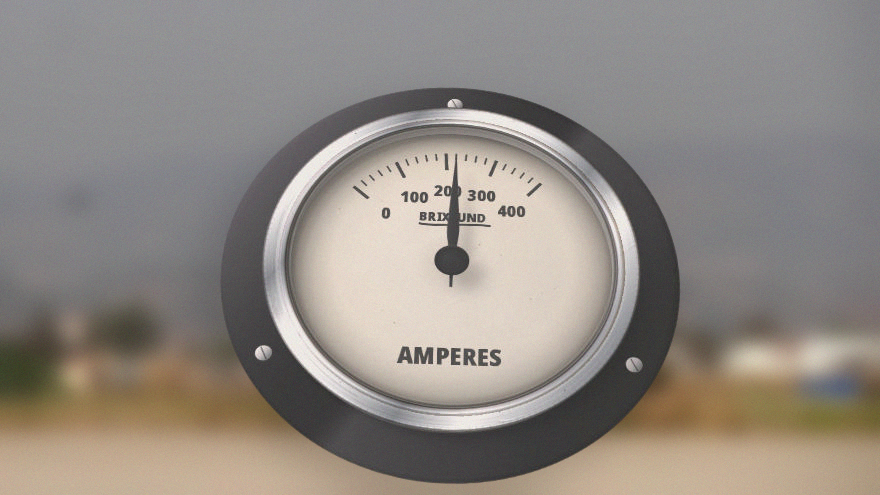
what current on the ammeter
220 A
